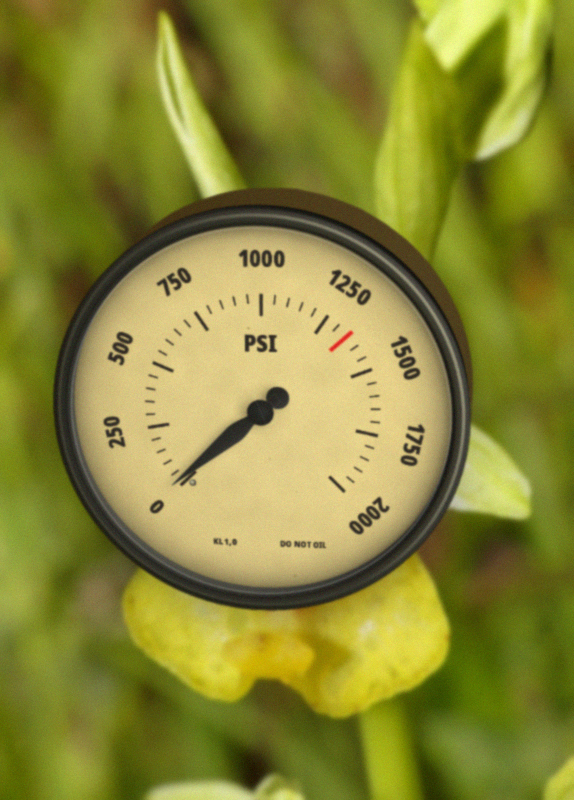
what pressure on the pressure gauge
25 psi
